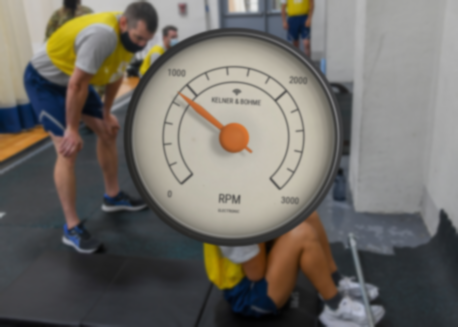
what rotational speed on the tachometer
900 rpm
